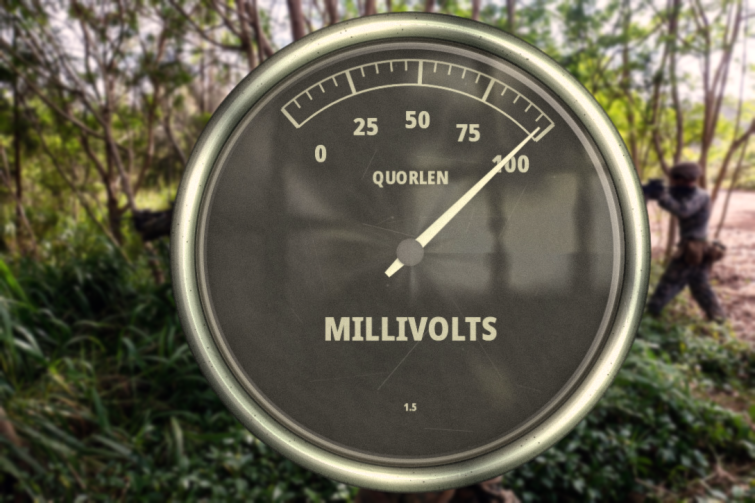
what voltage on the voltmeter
97.5 mV
